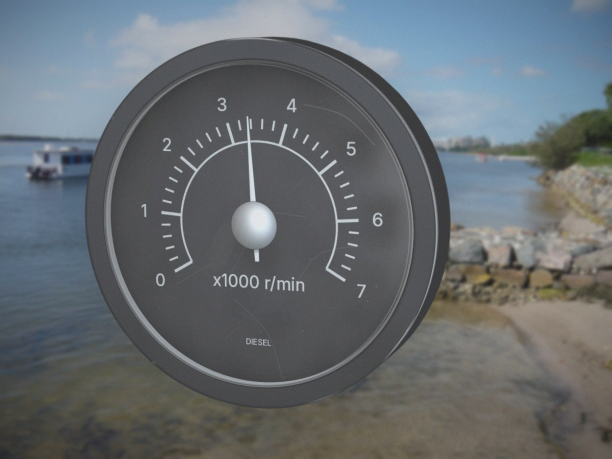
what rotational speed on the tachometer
3400 rpm
